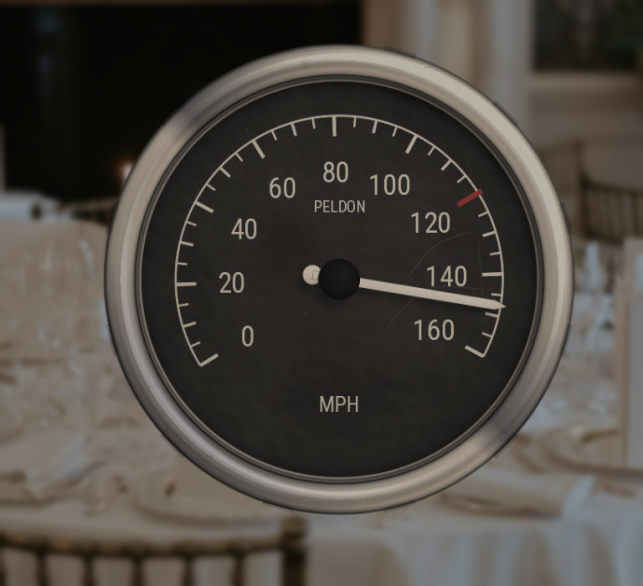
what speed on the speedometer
147.5 mph
